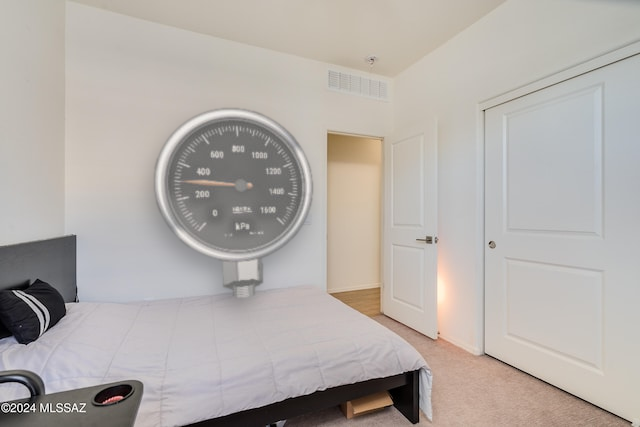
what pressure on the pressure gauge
300 kPa
